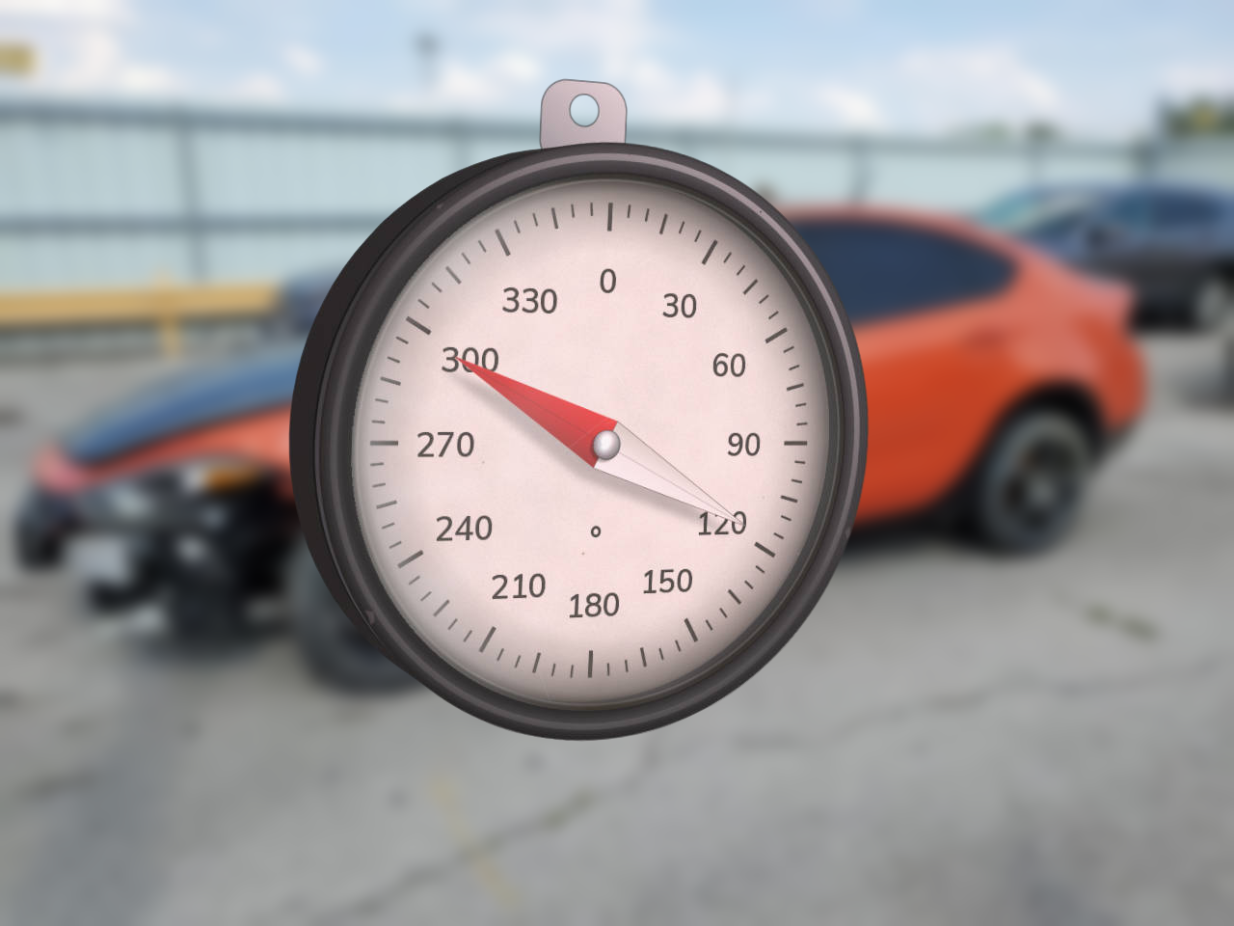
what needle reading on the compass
297.5 °
